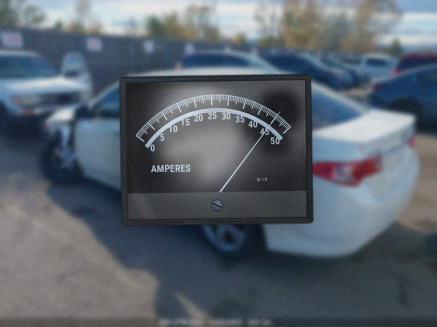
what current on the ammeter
45 A
